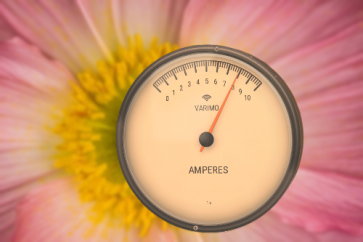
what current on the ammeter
8 A
